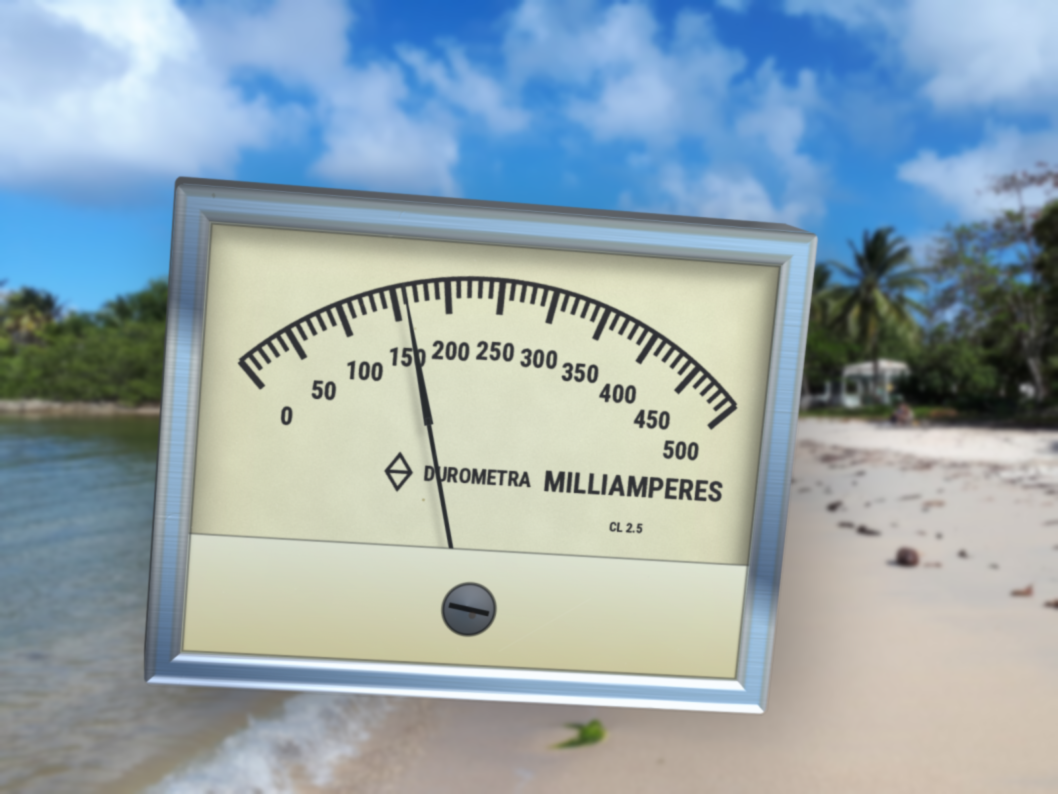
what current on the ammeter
160 mA
